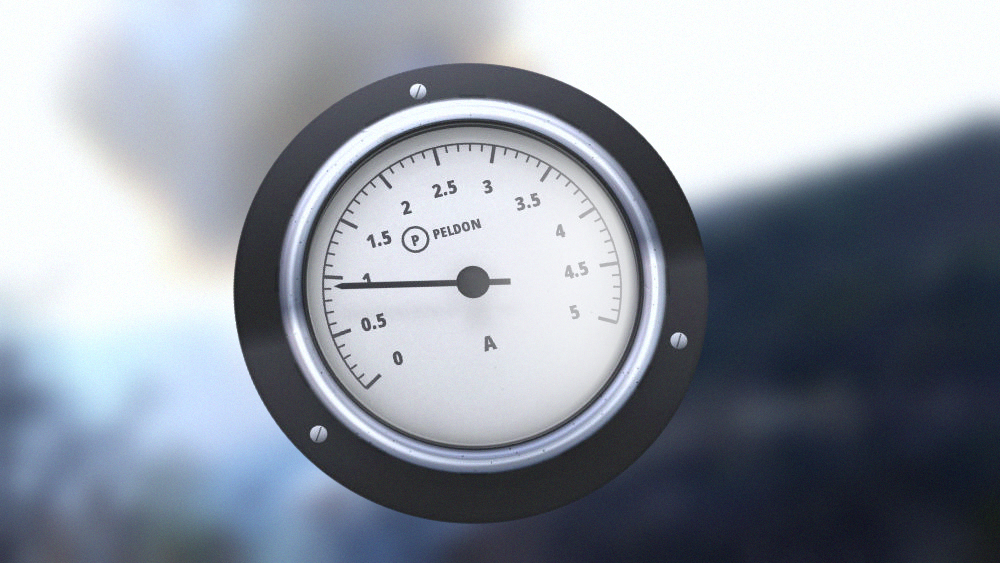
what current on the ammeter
0.9 A
